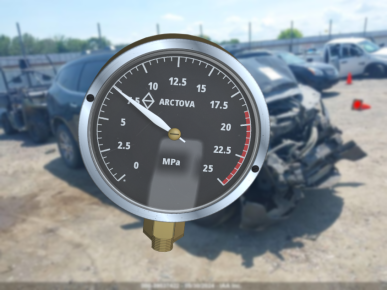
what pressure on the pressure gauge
7.5 MPa
